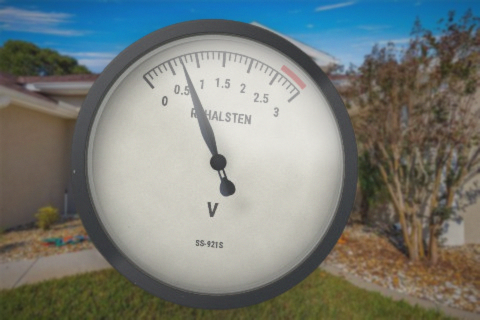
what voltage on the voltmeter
0.7 V
